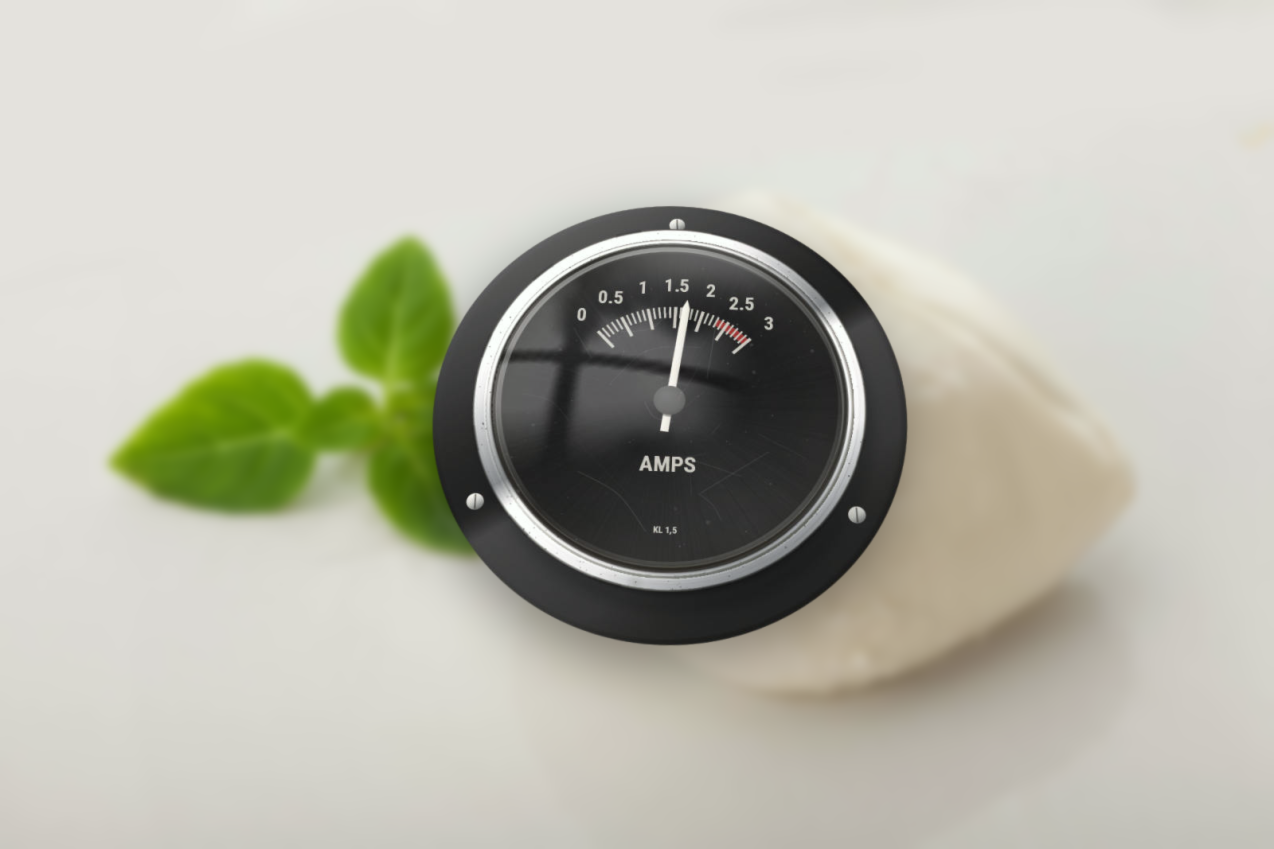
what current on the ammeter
1.7 A
